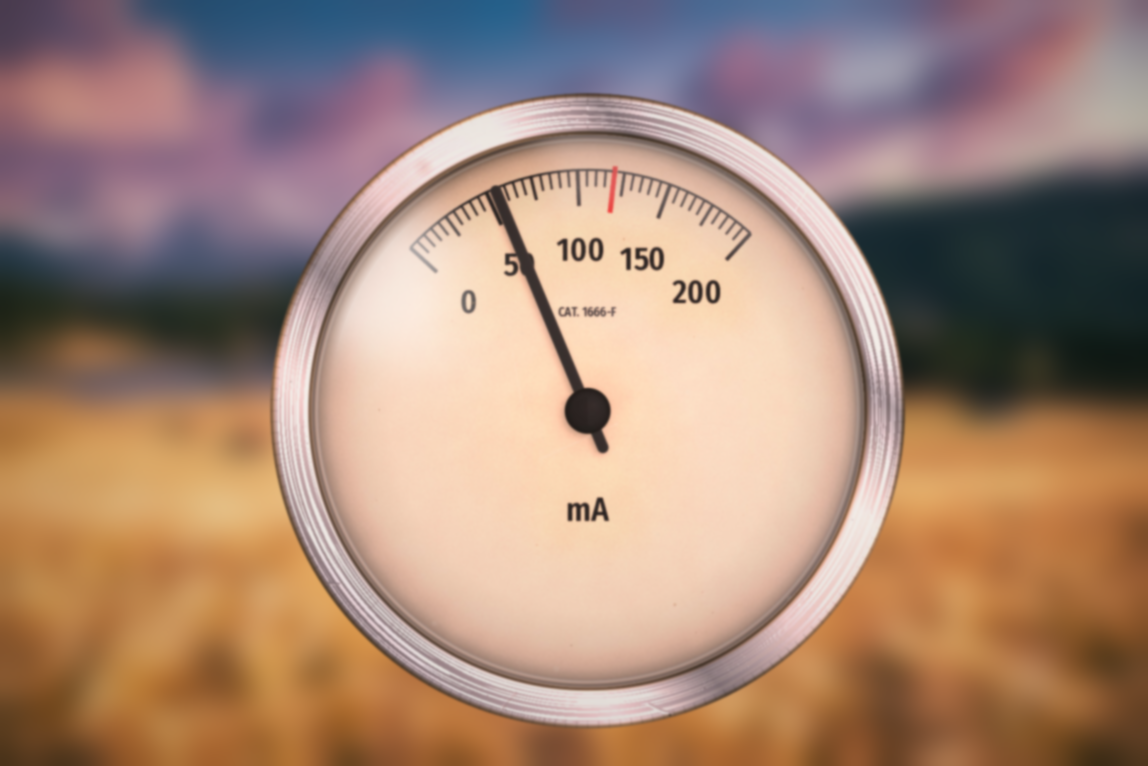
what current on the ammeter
55 mA
